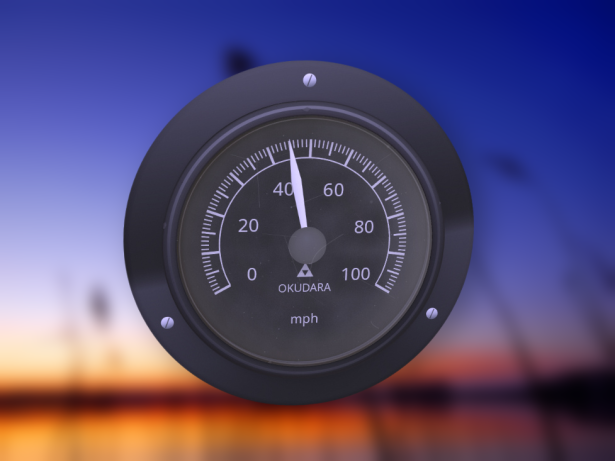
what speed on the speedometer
45 mph
